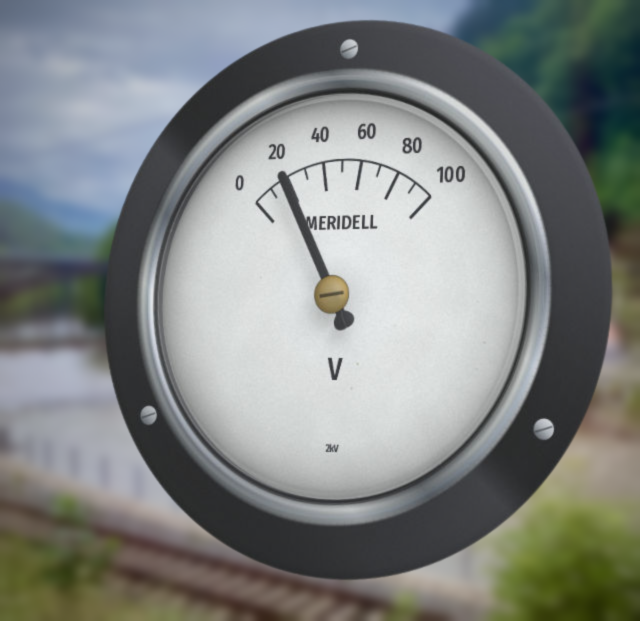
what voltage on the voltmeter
20 V
